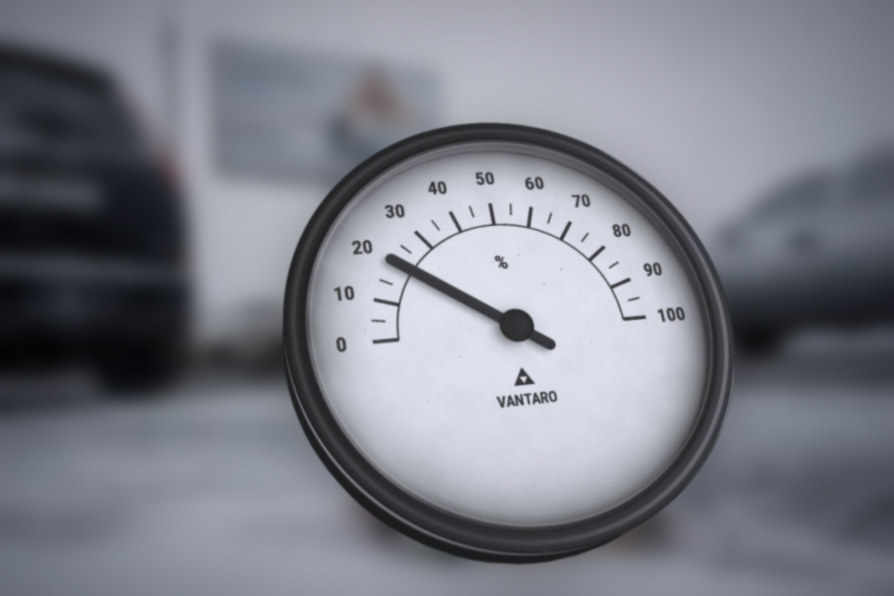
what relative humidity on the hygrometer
20 %
